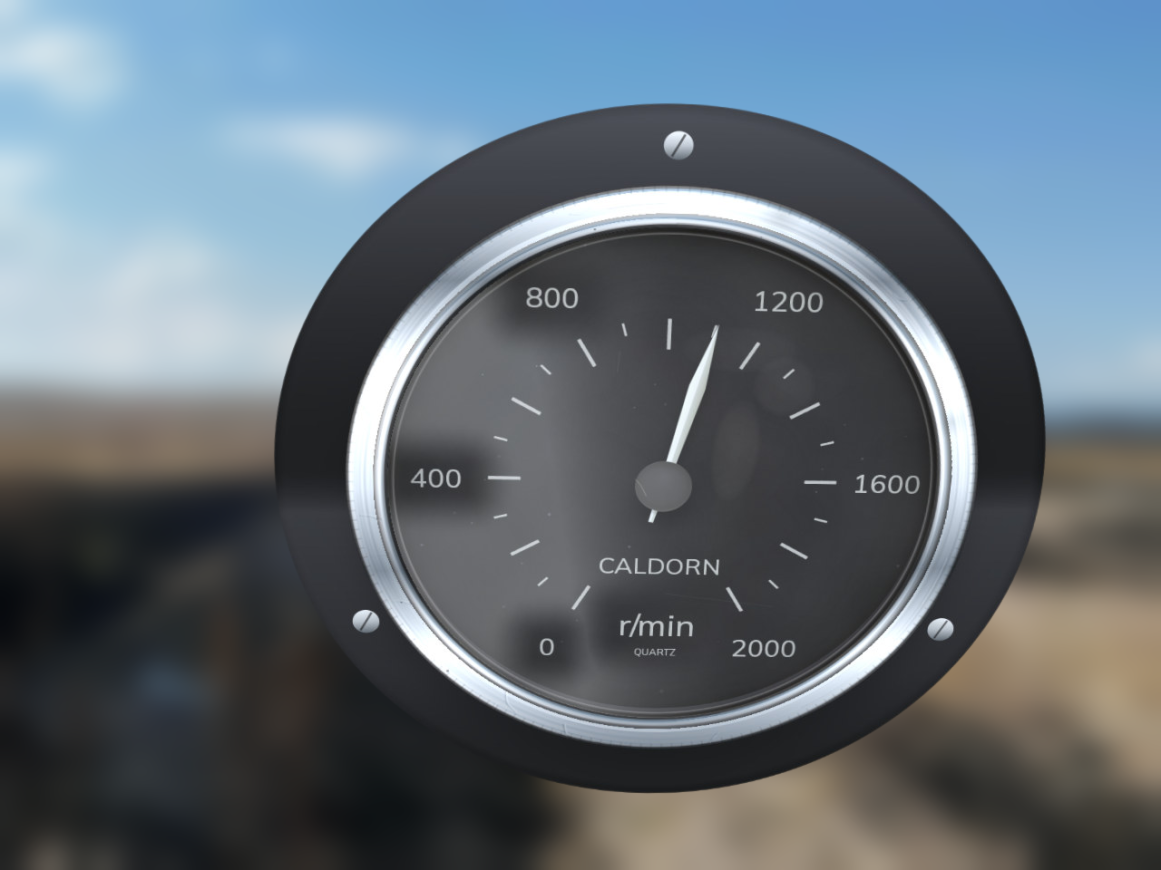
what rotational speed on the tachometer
1100 rpm
